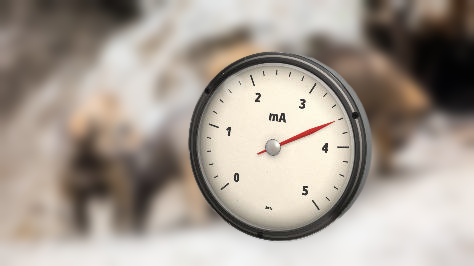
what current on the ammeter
3.6 mA
